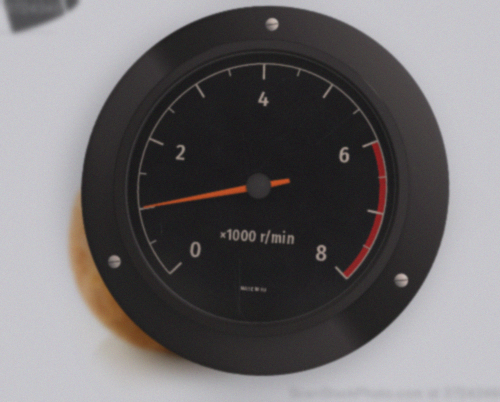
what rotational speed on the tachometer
1000 rpm
